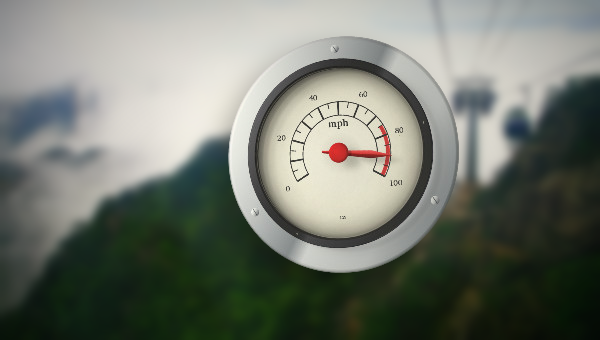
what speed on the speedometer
90 mph
